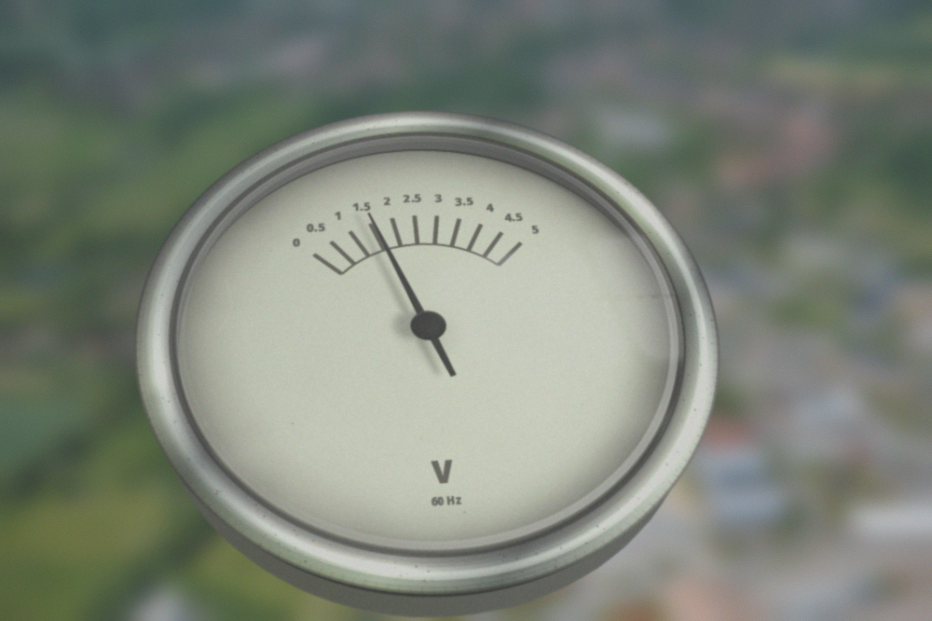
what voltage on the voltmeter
1.5 V
